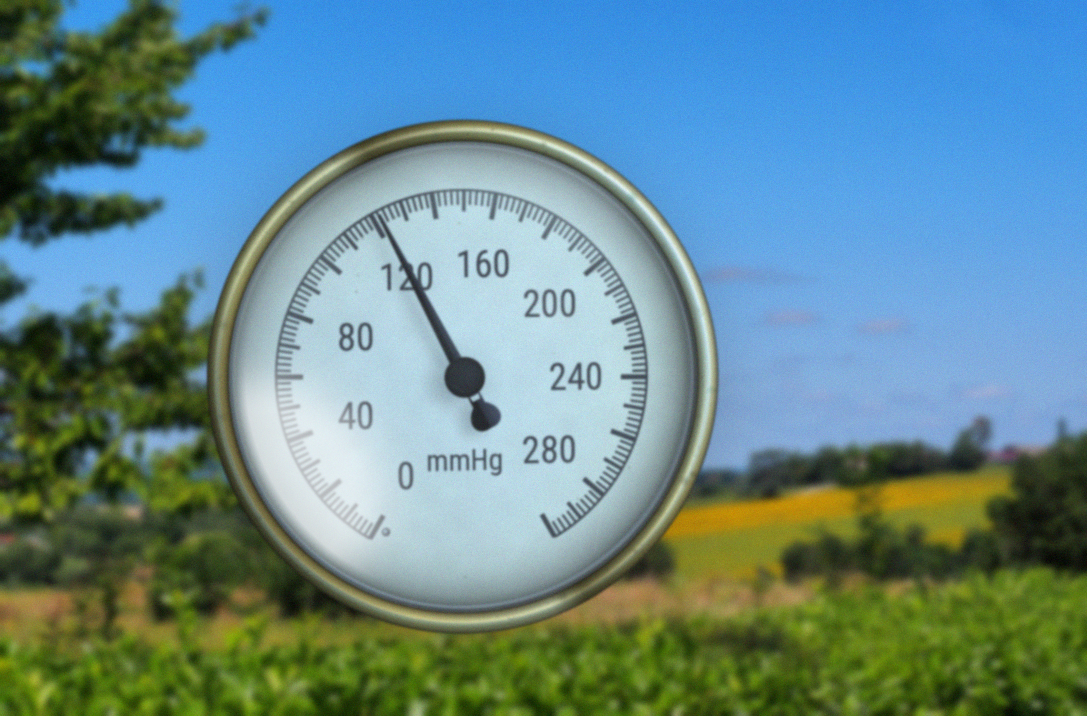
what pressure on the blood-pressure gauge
122 mmHg
